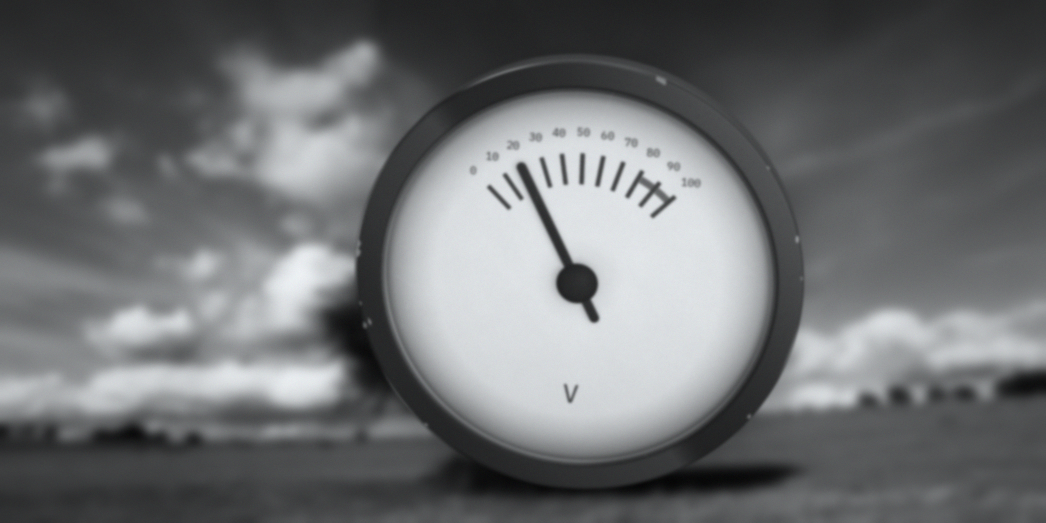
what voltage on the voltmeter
20 V
